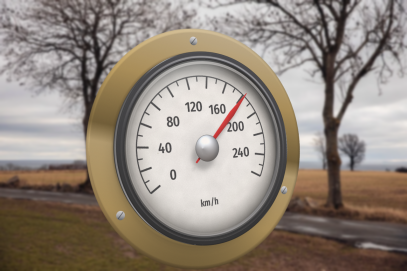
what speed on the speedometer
180 km/h
